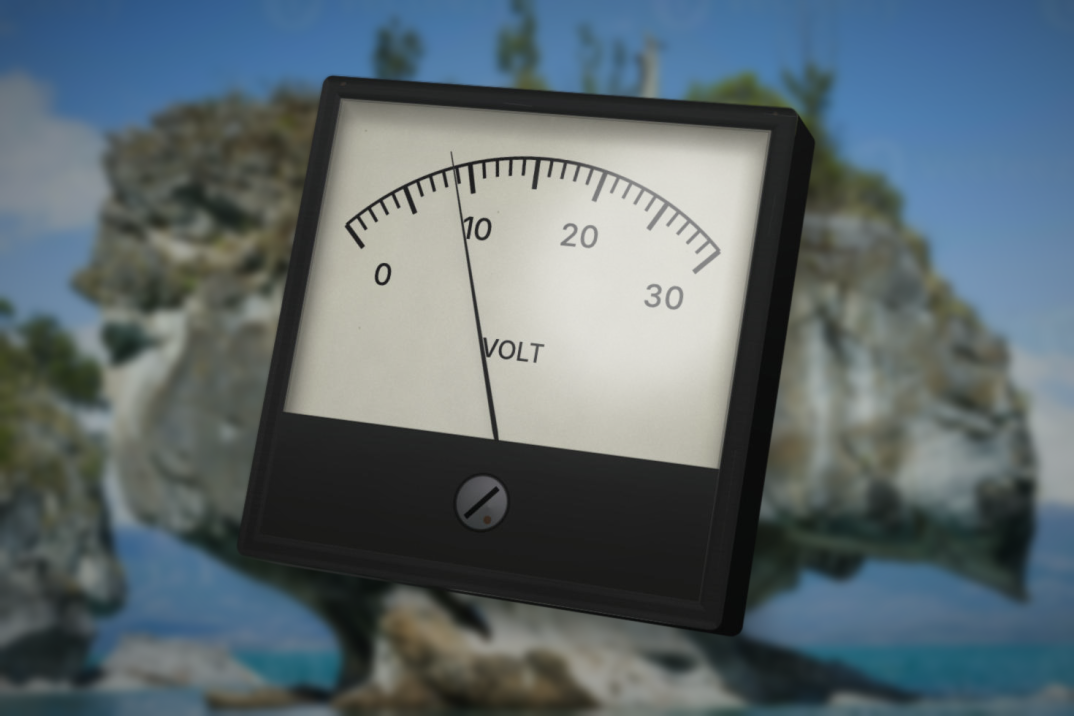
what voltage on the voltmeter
9 V
